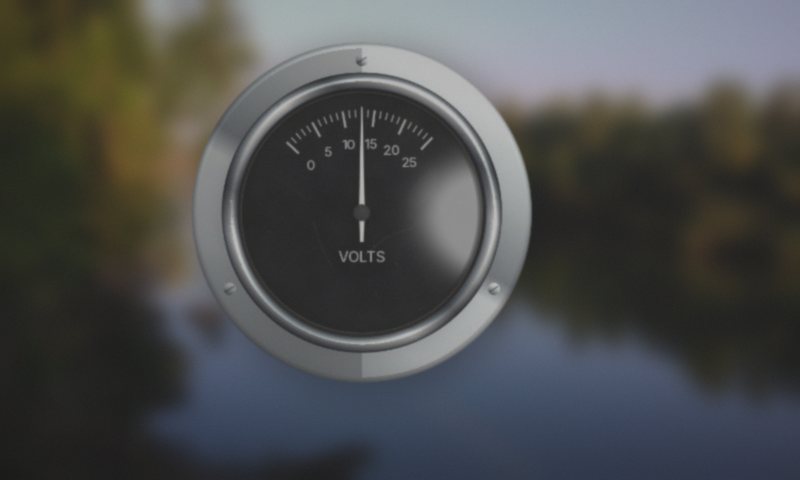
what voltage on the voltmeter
13 V
